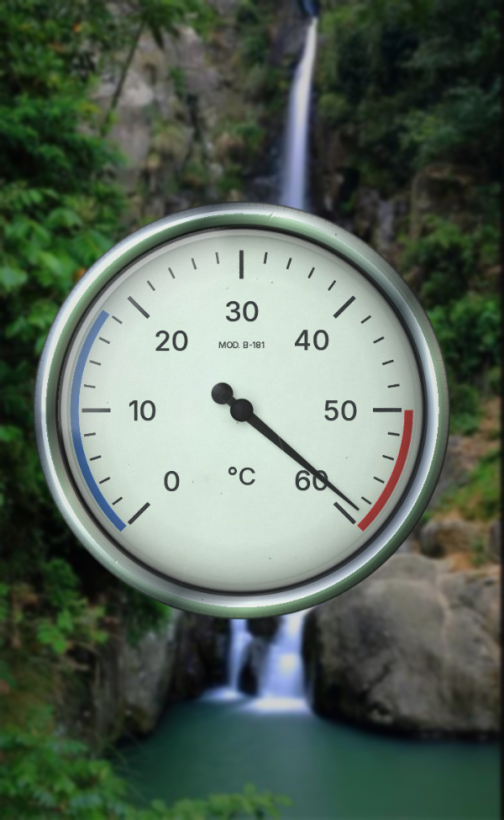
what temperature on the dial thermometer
59 °C
